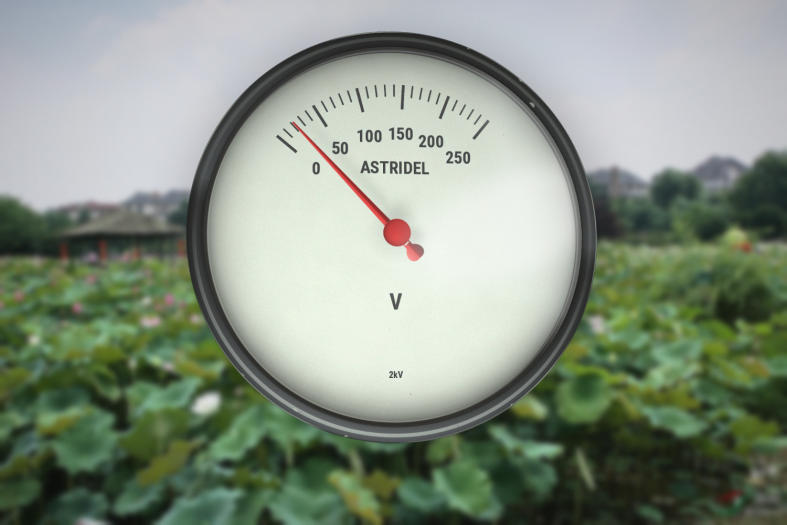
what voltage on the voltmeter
20 V
